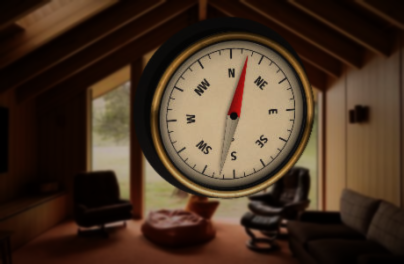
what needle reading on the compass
15 °
